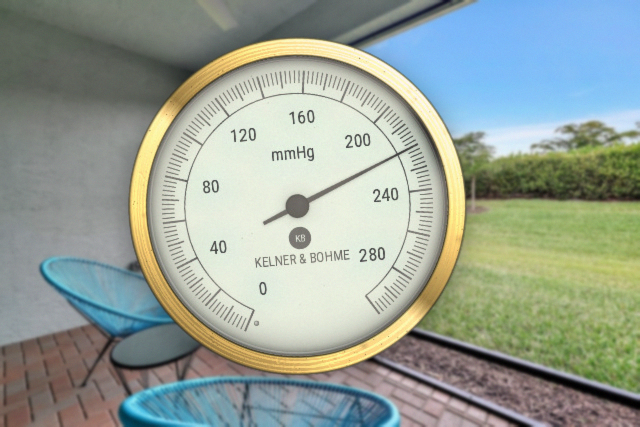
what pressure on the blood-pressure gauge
220 mmHg
